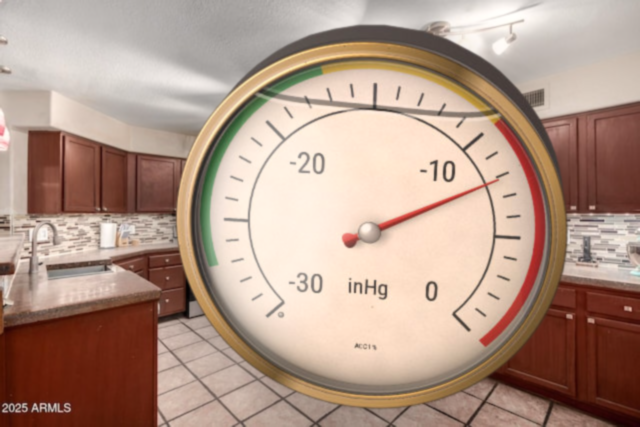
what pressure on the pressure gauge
-8 inHg
